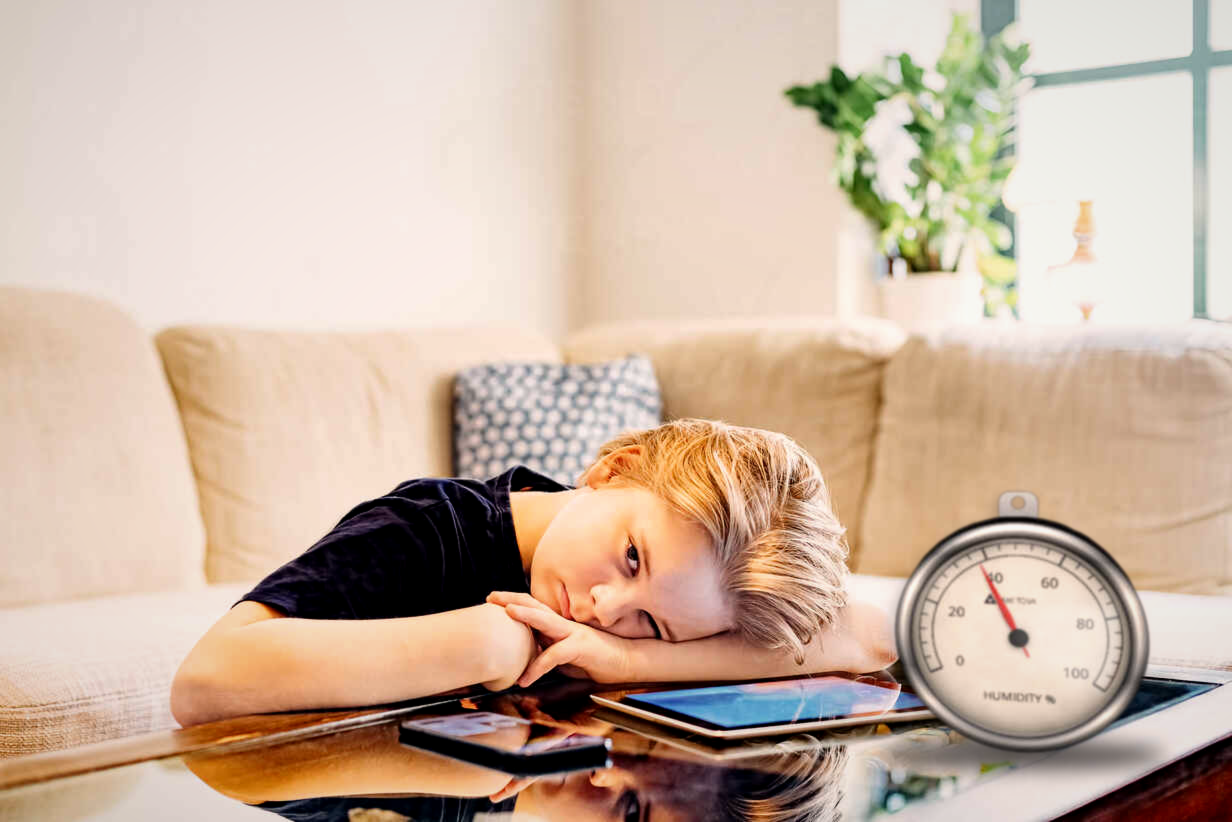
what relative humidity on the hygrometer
38 %
